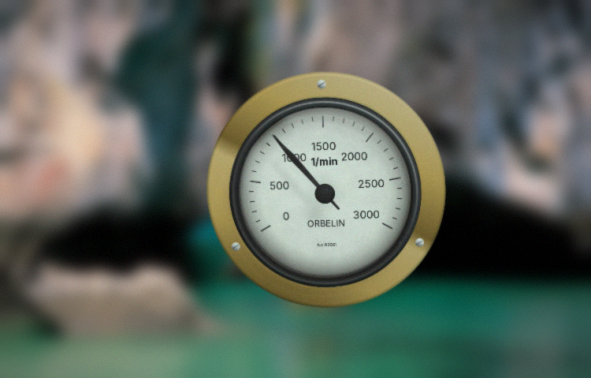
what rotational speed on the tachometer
1000 rpm
